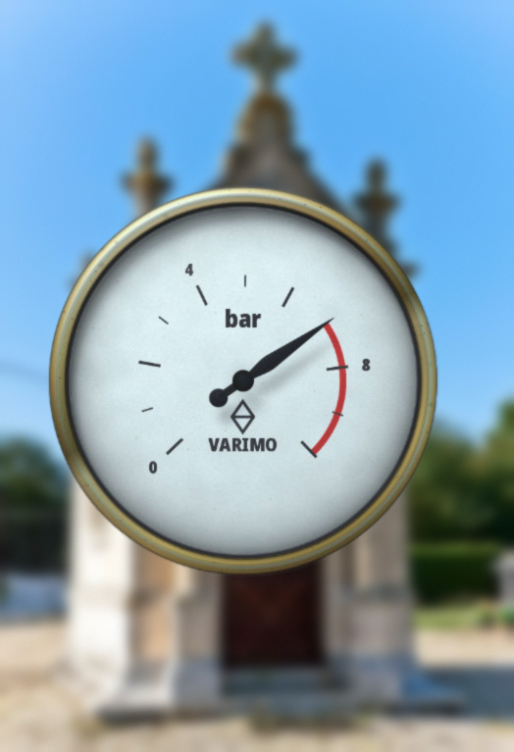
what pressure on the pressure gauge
7 bar
